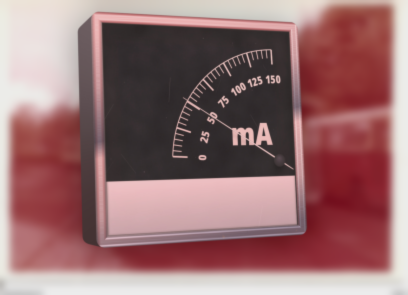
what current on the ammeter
50 mA
